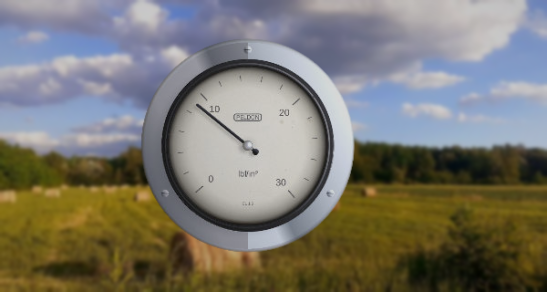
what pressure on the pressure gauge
9 psi
